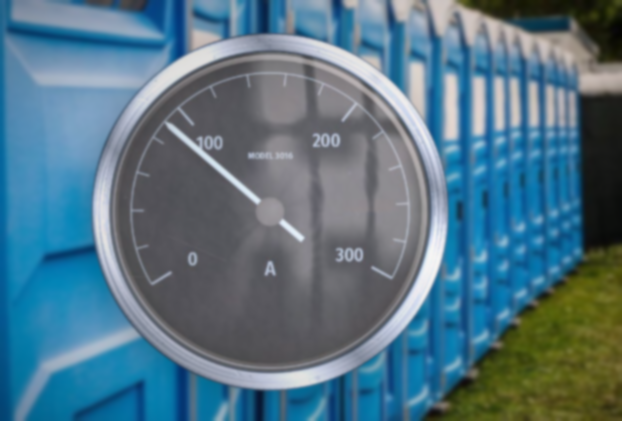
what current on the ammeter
90 A
